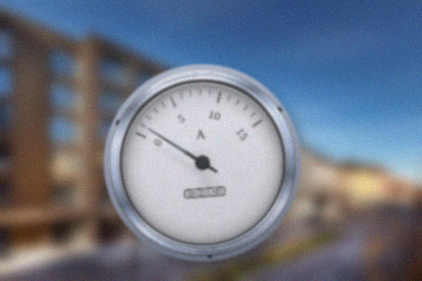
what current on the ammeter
1 A
